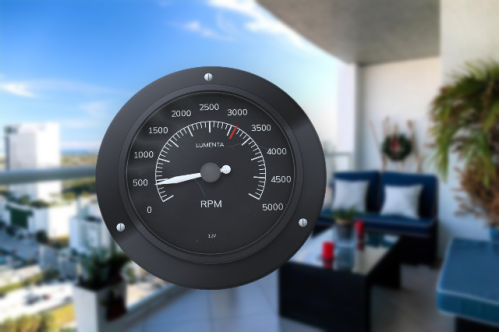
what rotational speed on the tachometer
400 rpm
